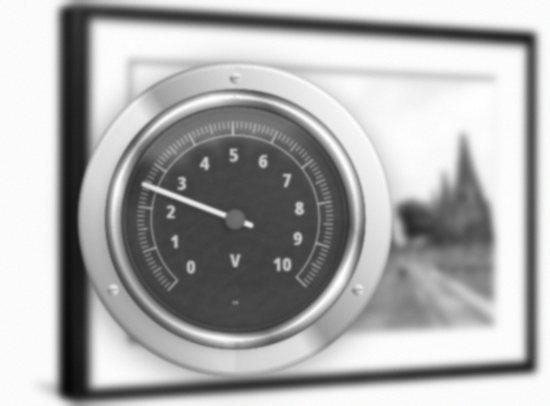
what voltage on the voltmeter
2.5 V
